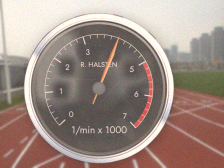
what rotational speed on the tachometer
4000 rpm
